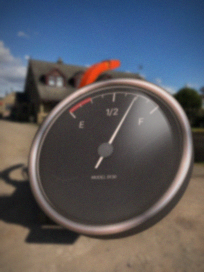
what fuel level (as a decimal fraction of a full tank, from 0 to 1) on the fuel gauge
0.75
